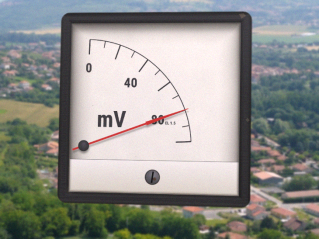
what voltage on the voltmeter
80 mV
